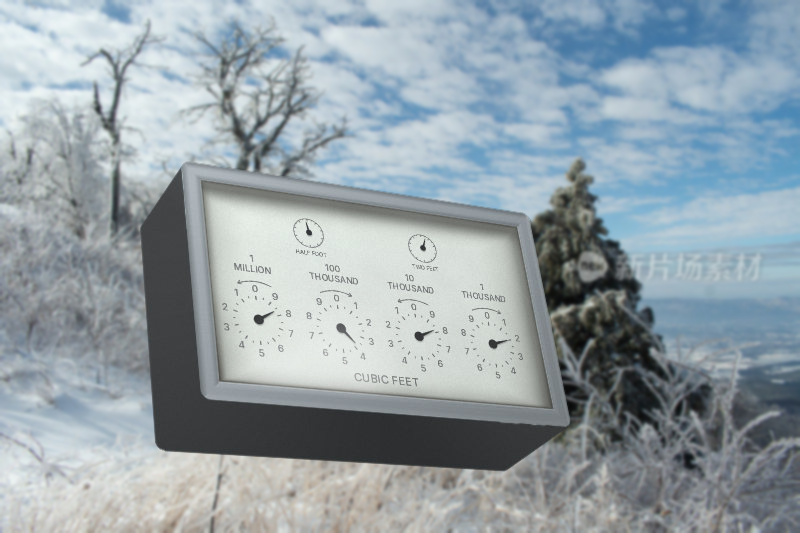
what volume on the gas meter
838200 ft³
